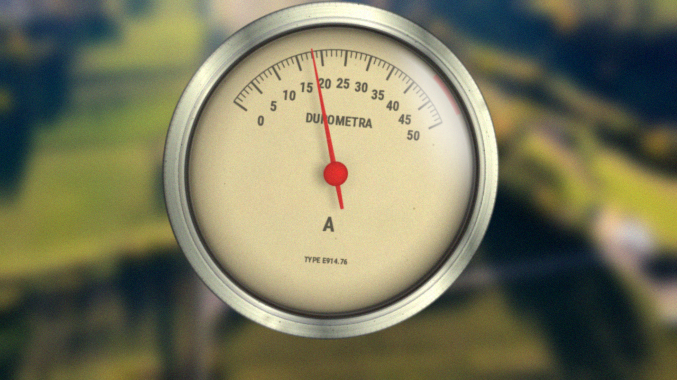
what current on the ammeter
18 A
